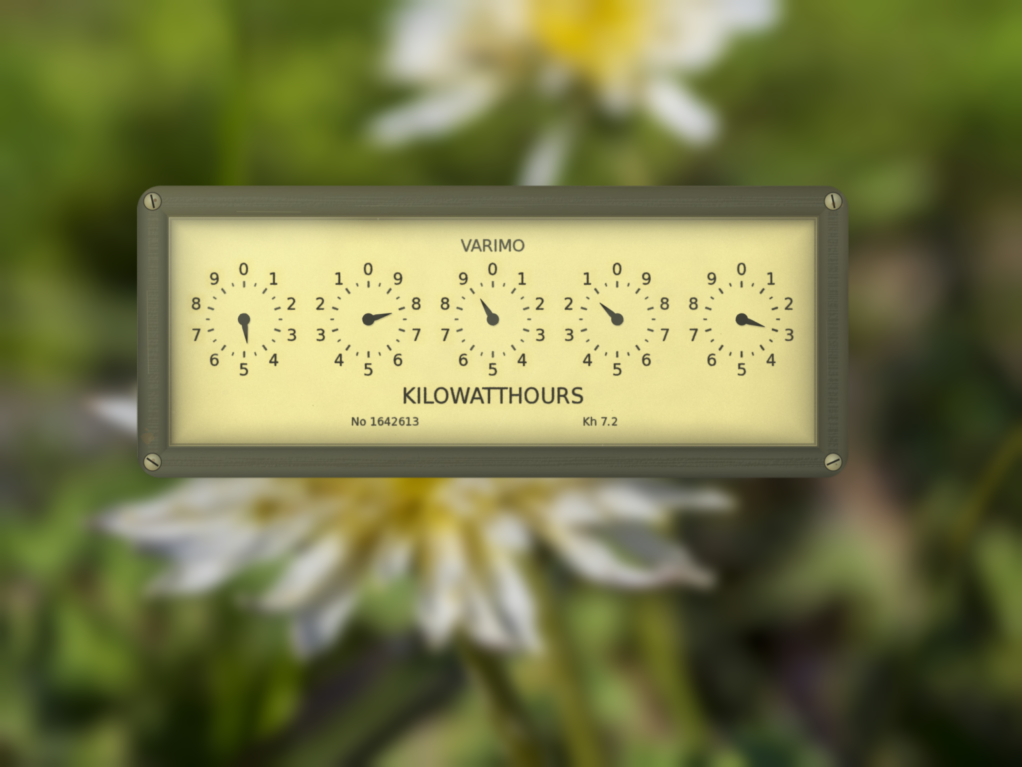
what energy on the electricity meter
47913 kWh
